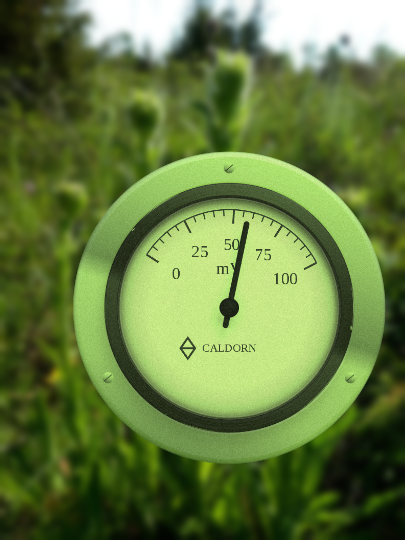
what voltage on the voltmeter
57.5 mV
